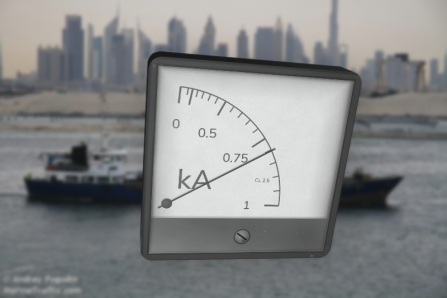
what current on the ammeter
0.8 kA
